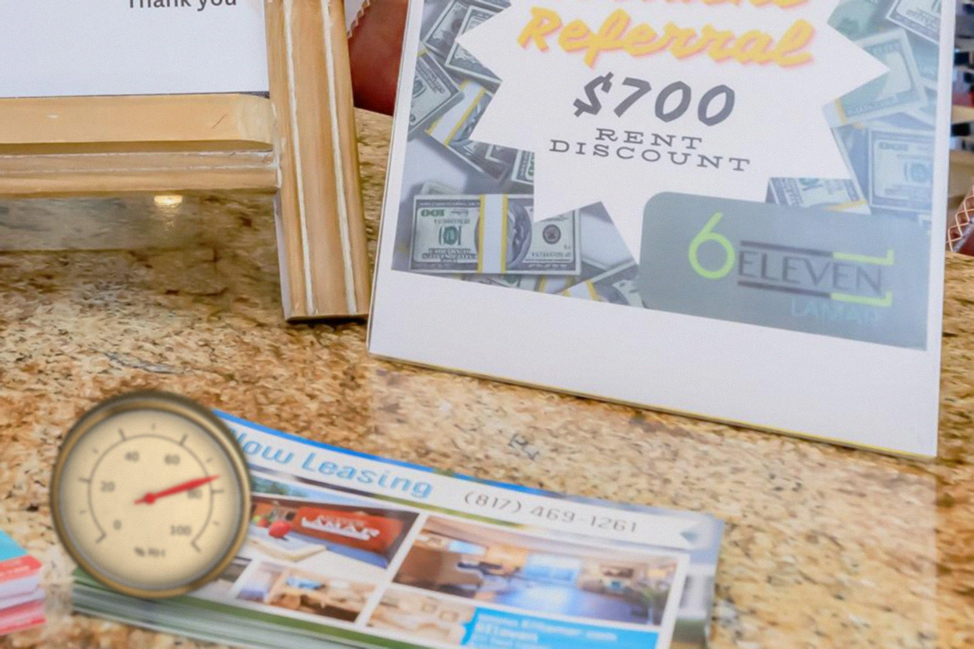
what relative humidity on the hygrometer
75 %
